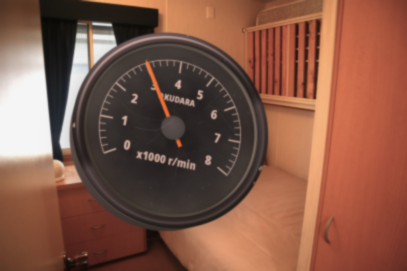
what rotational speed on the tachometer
3000 rpm
